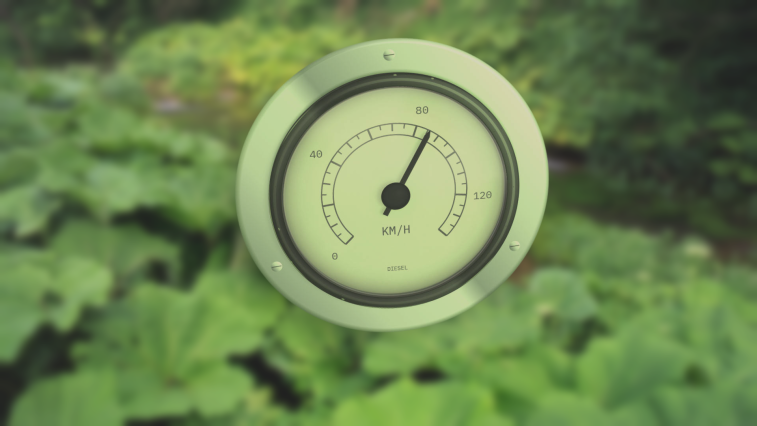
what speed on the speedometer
85 km/h
